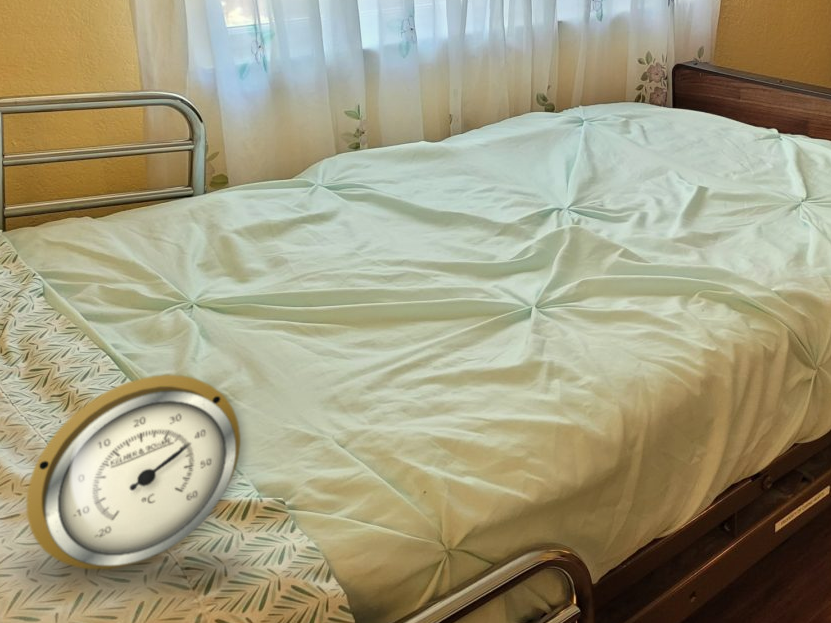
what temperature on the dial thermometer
40 °C
